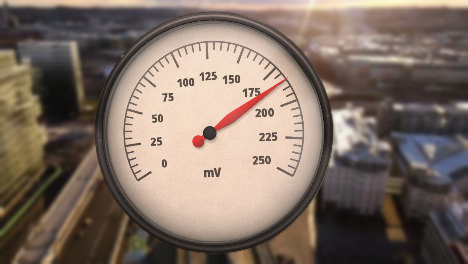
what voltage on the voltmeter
185 mV
